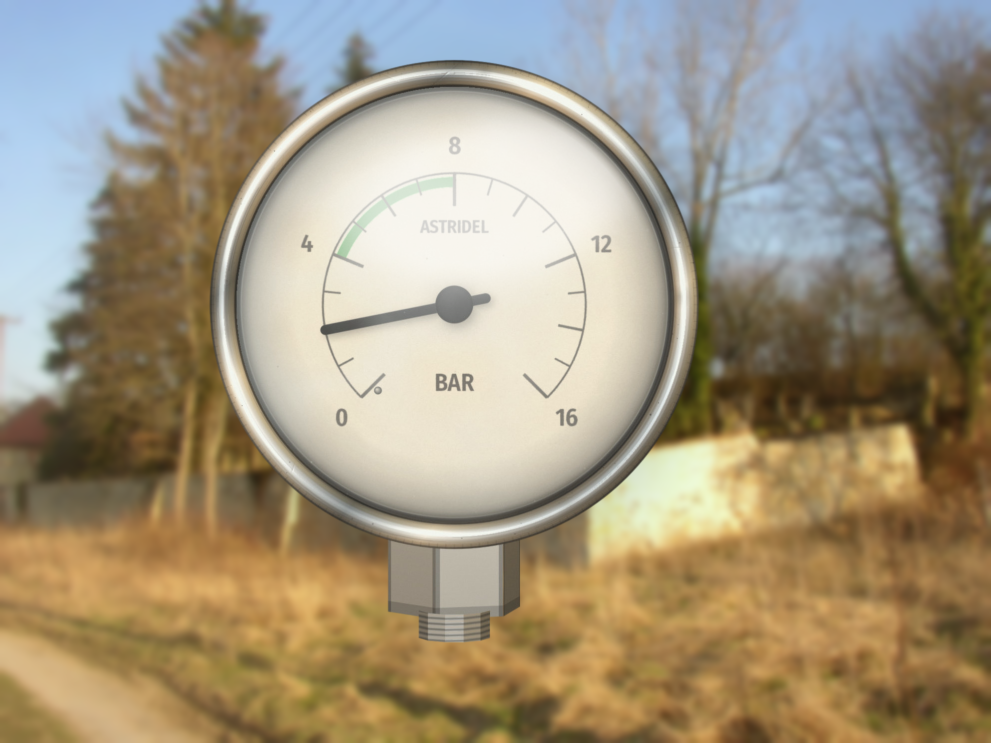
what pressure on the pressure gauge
2 bar
